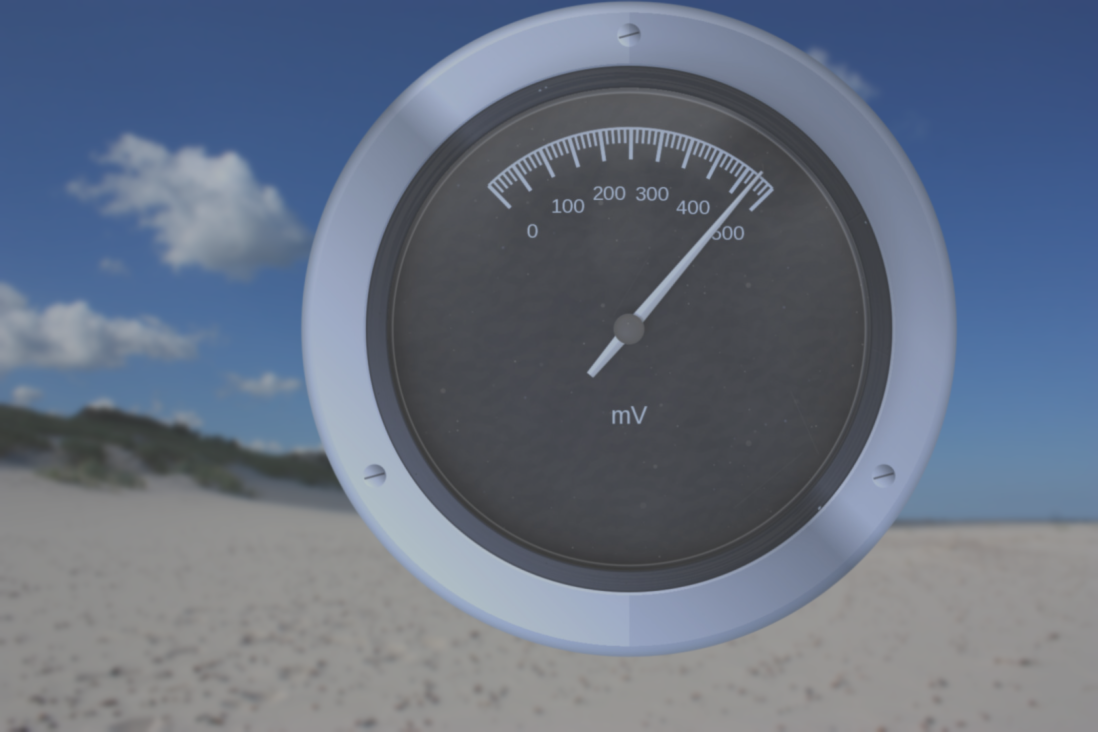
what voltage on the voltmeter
470 mV
